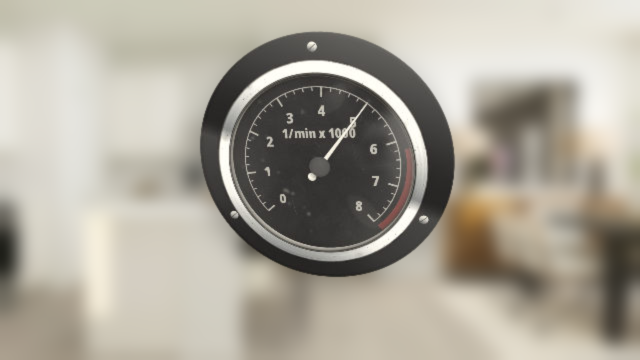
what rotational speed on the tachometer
5000 rpm
